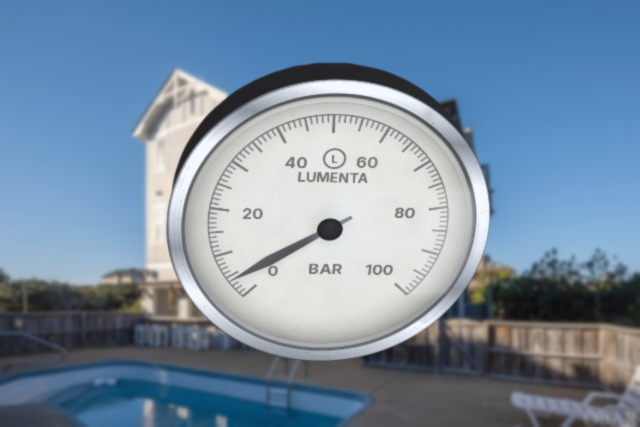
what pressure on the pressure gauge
5 bar
